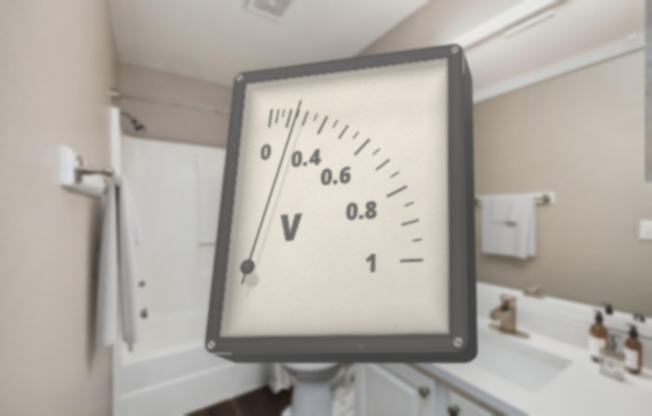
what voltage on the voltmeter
0.25 V
